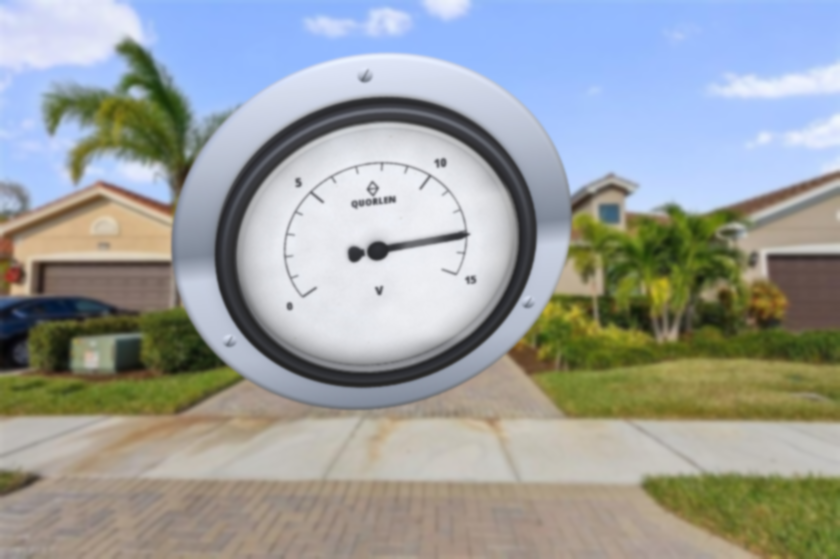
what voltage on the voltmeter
13 V
